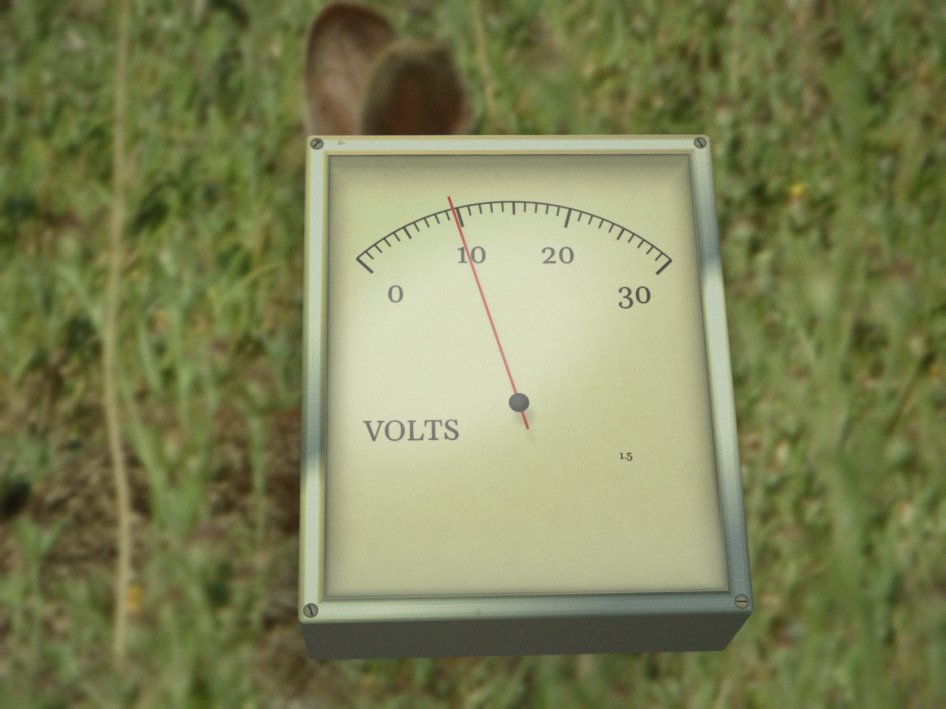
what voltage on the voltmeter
9.5 V
